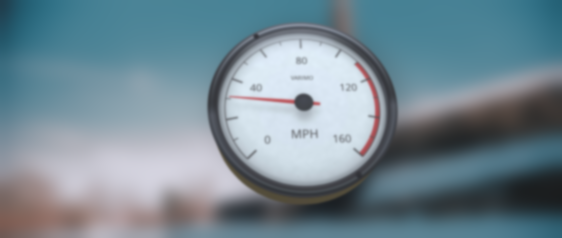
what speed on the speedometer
30 mph
